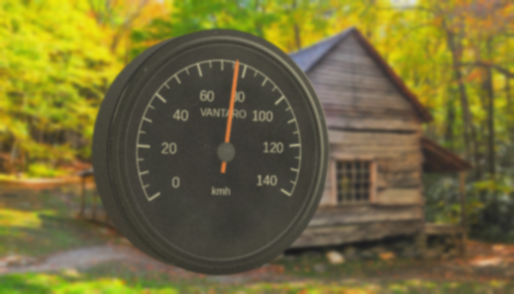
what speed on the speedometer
75 km/h
